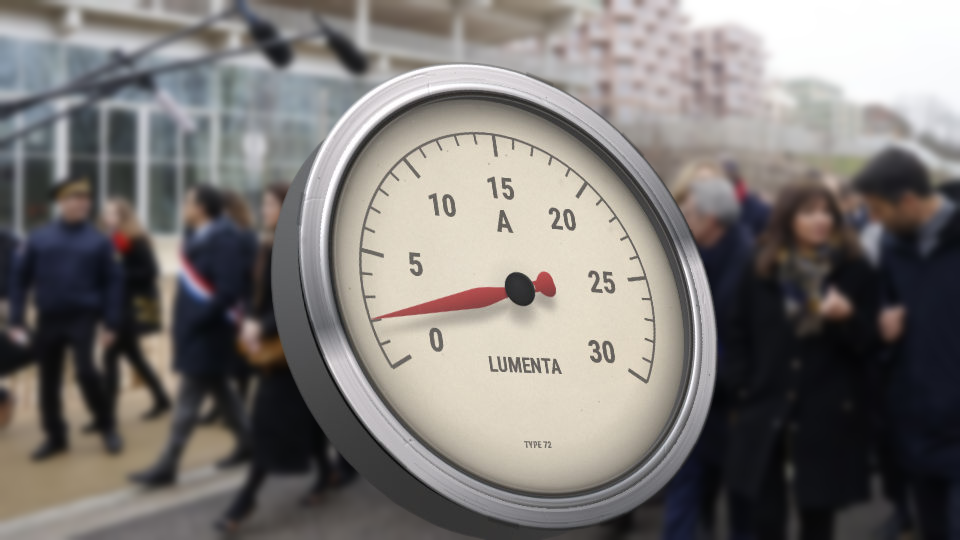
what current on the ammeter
2 A
